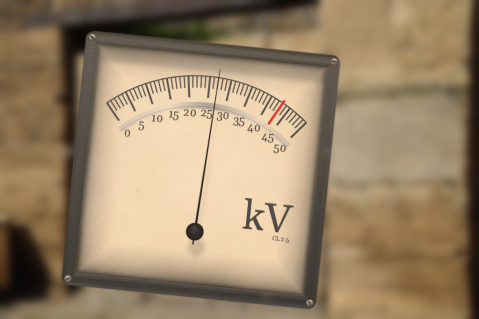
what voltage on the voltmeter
27 kV
